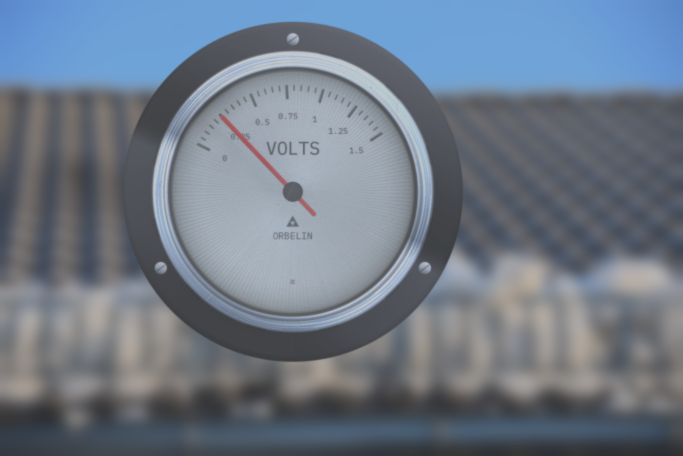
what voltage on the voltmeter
0.25 V
